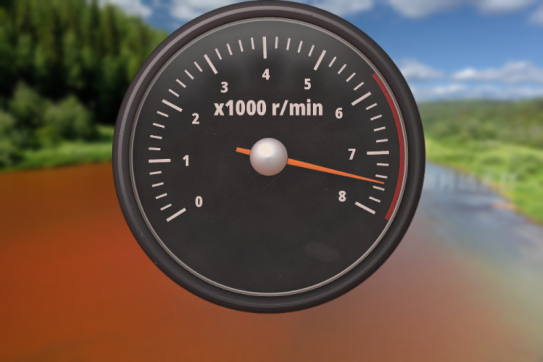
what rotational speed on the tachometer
7500 rpm
